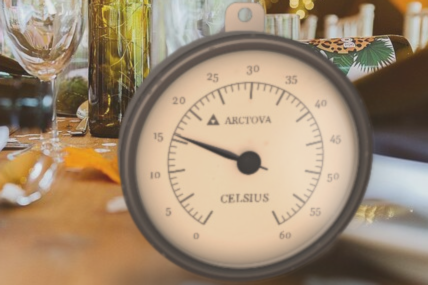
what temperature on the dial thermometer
16 °C
